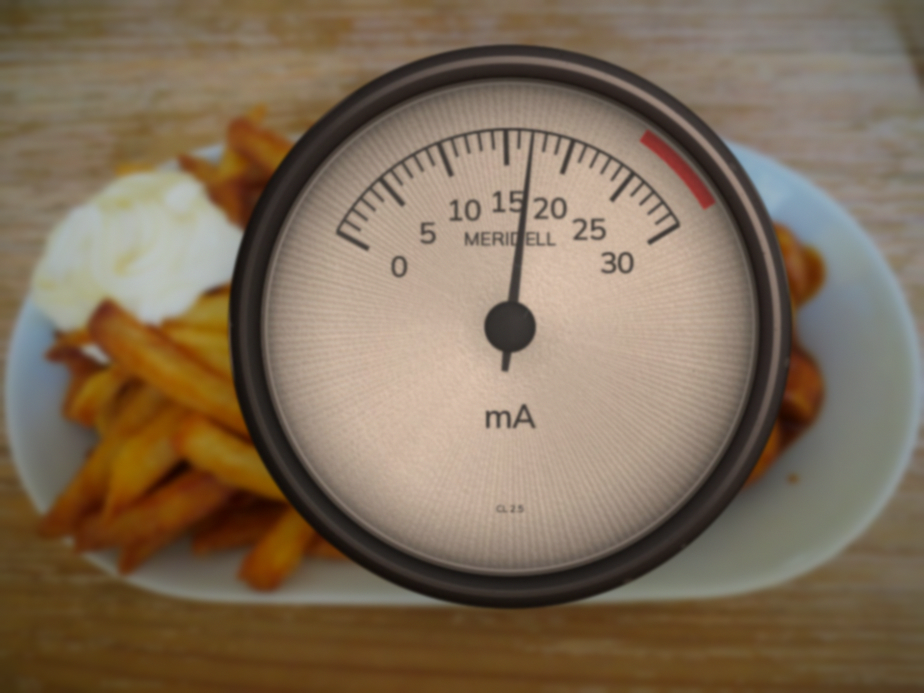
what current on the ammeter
17 mA
